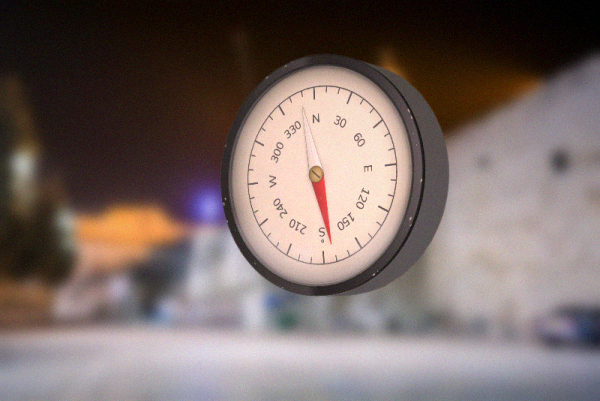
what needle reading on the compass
170 °
